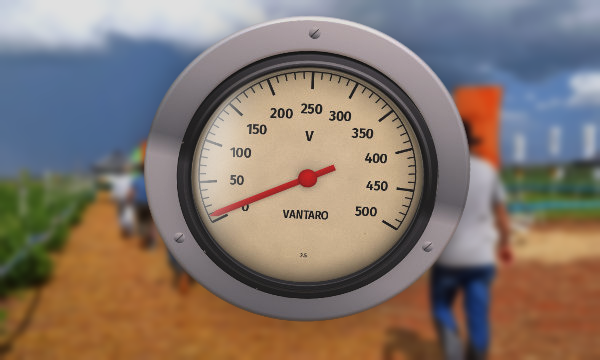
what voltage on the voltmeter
10 V
